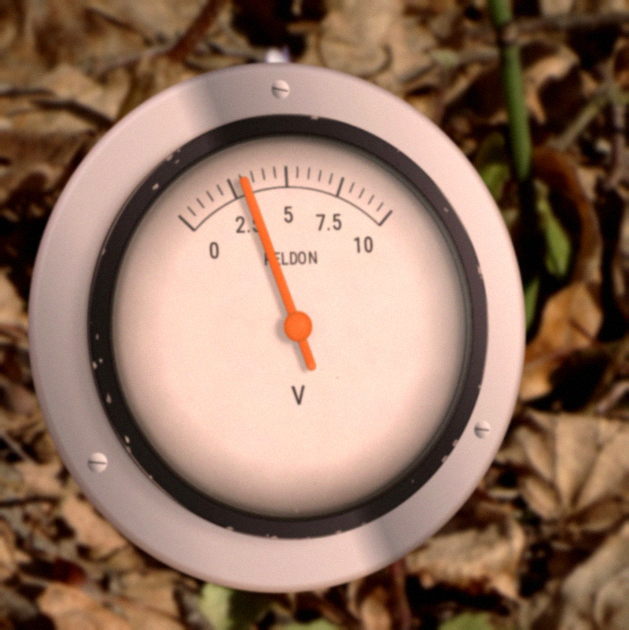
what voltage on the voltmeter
3 V
